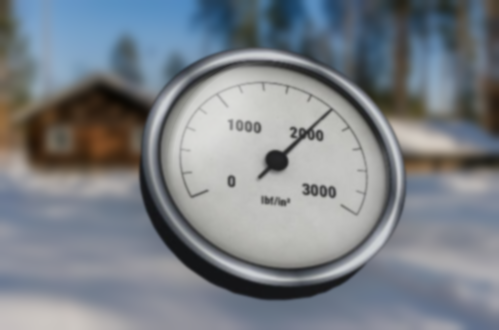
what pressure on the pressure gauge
2000 psi
